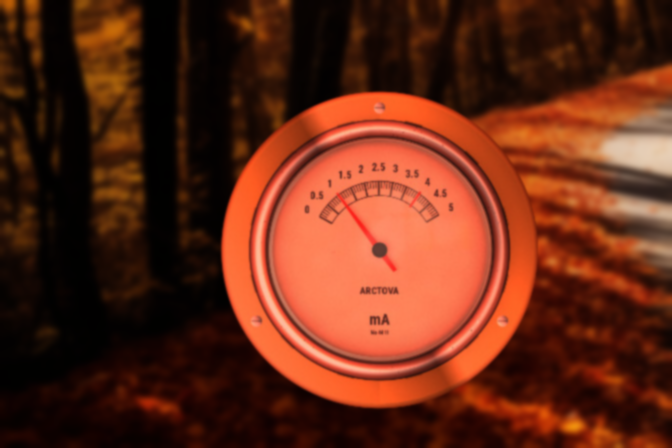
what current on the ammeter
1 mA
